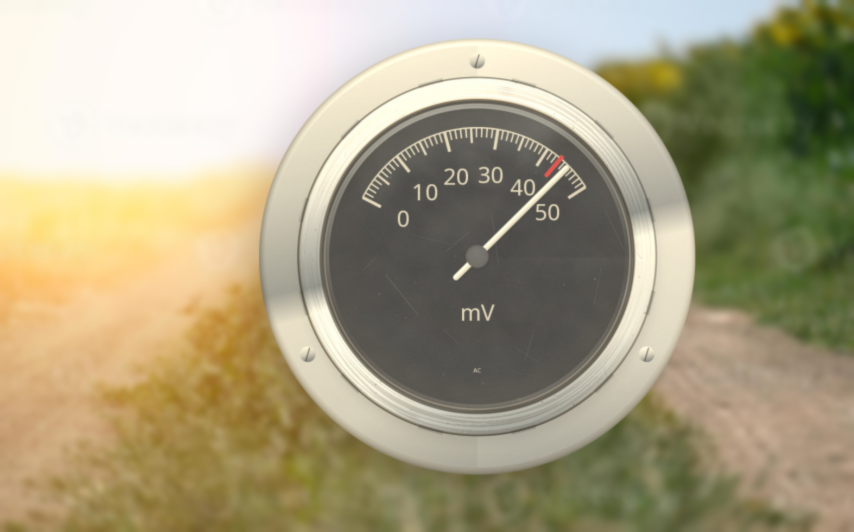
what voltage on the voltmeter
45 mV
